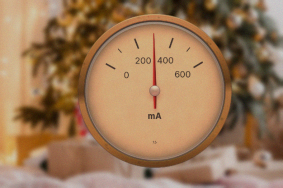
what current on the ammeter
300 mA
